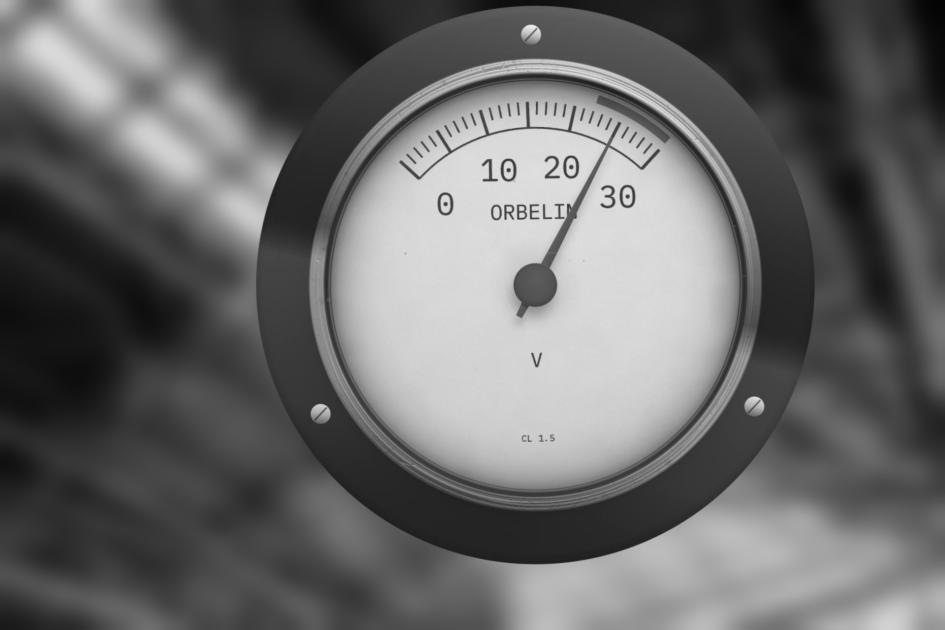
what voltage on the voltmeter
25 V
